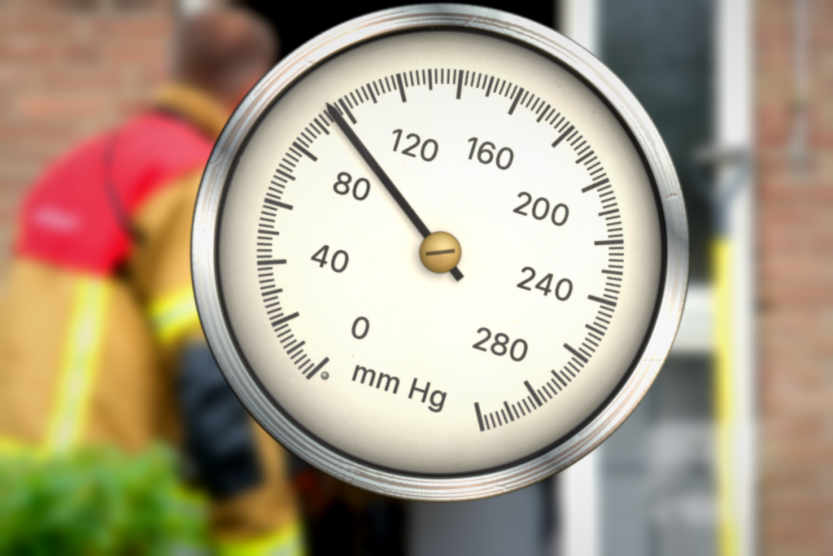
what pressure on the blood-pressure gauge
96 mmHg
